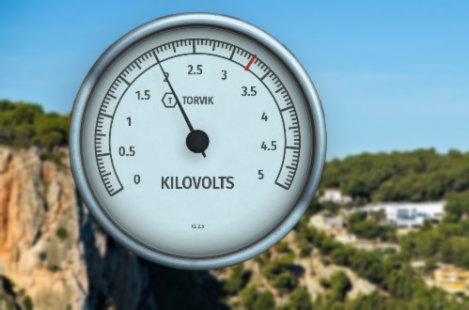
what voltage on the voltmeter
2 kV
